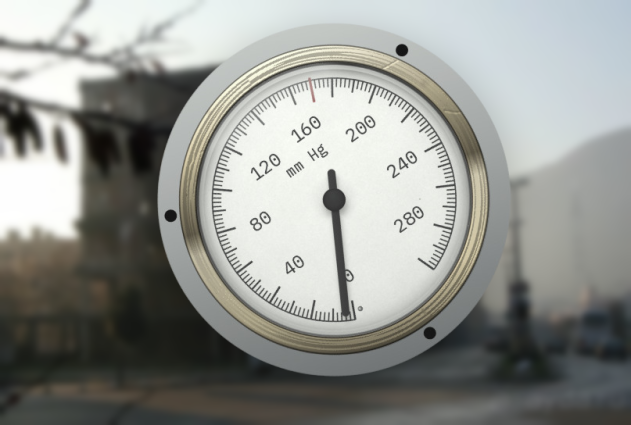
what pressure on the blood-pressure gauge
4 mmHg
